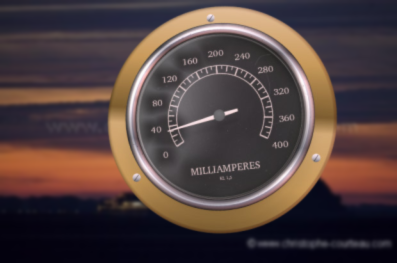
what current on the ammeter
30 mA
